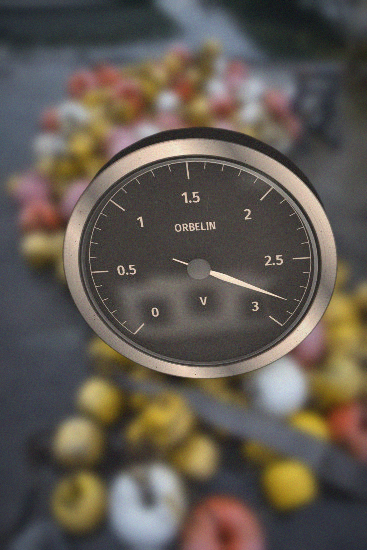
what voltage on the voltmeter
2.8 V
